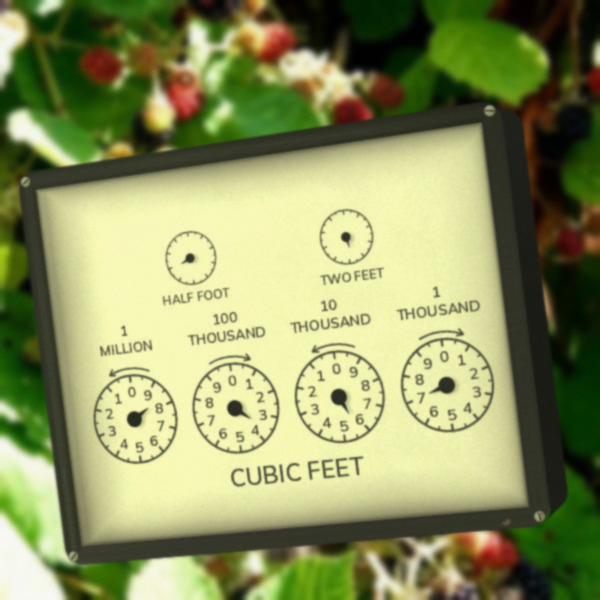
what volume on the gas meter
835700 ft³
